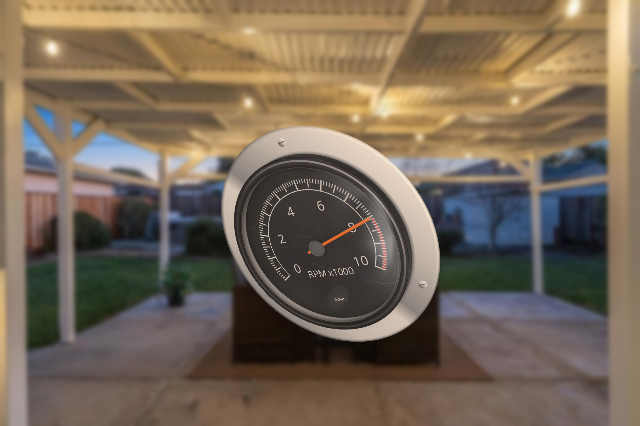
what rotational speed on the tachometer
8000 rpm
